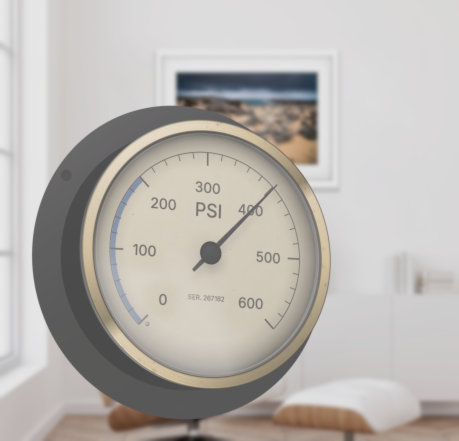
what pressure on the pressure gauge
400 psi
